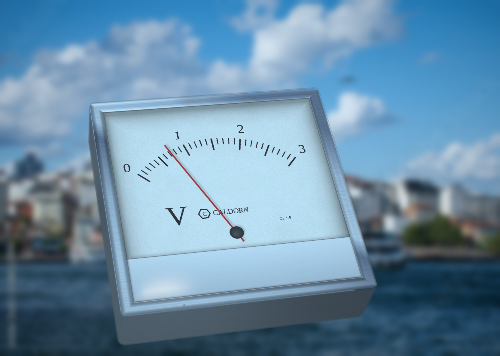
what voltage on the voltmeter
0.7 V
